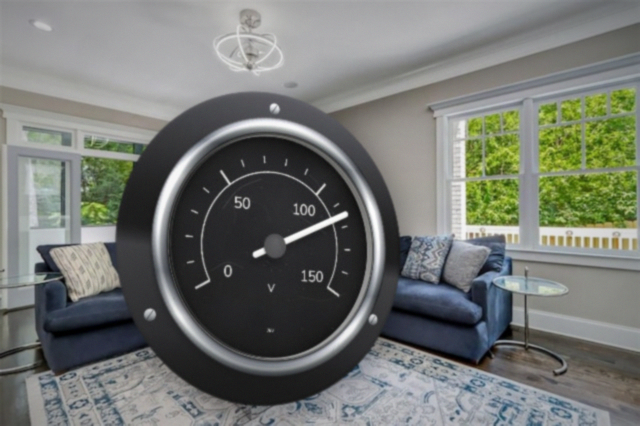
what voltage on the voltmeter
115 V
